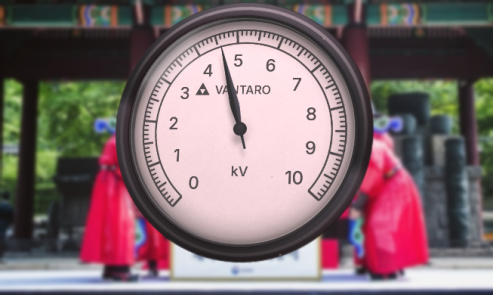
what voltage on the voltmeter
4.6 kV
